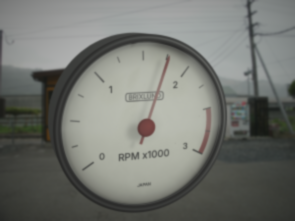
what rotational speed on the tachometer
1750 rpm
